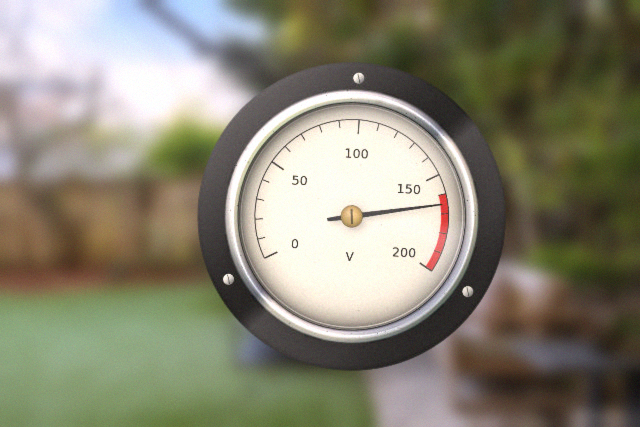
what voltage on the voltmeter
165 V
